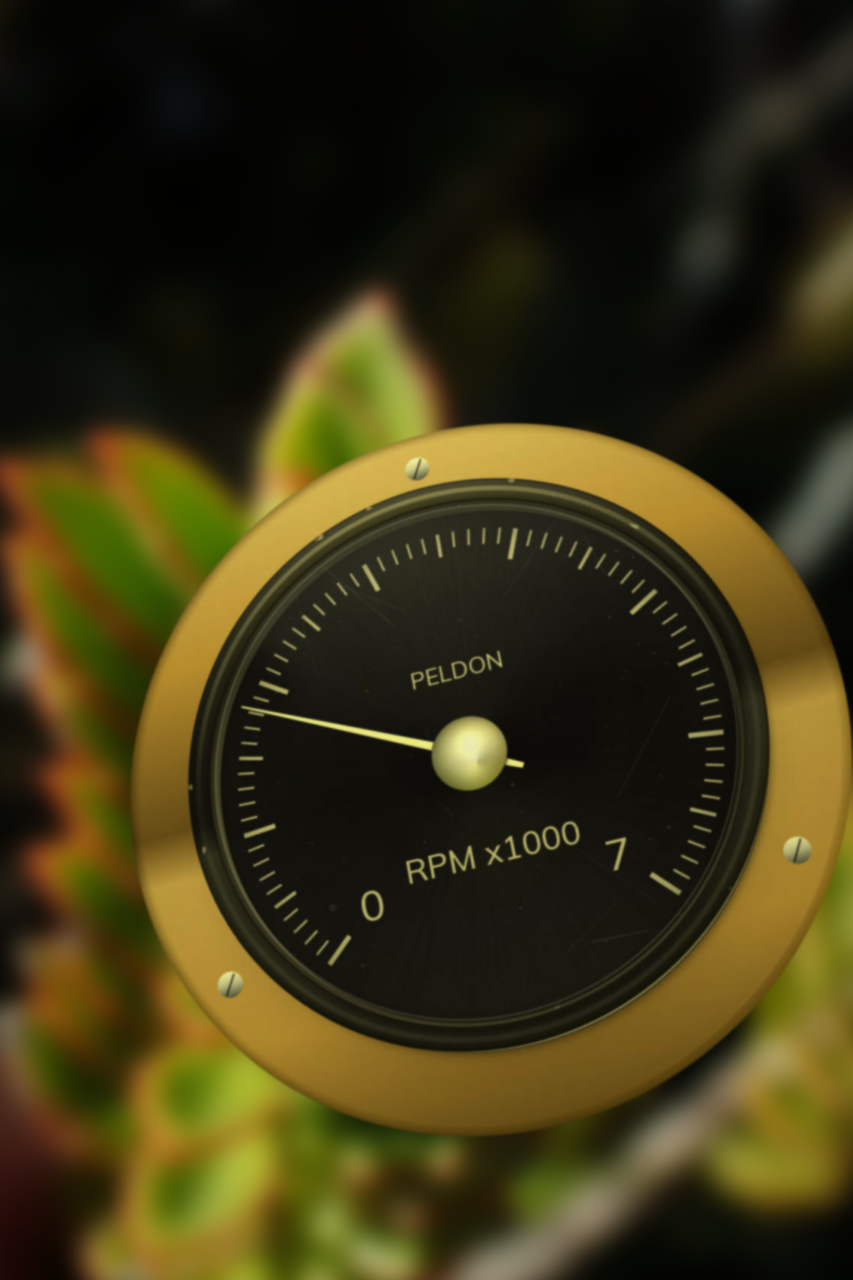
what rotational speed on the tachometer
1800 rpm
